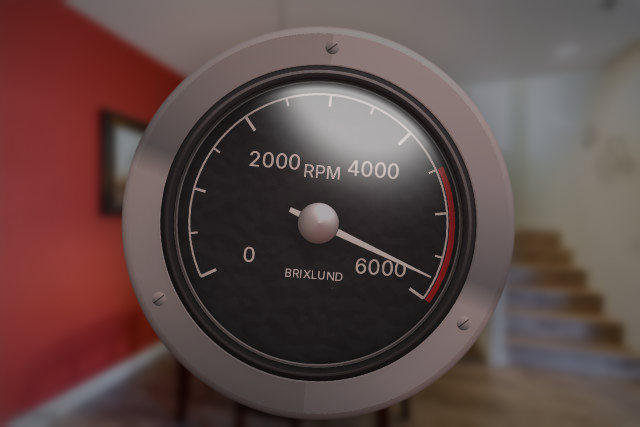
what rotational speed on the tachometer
5750 rpm
